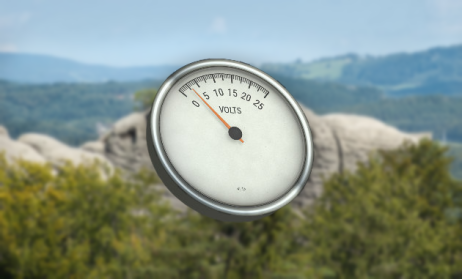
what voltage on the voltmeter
2.5 V
